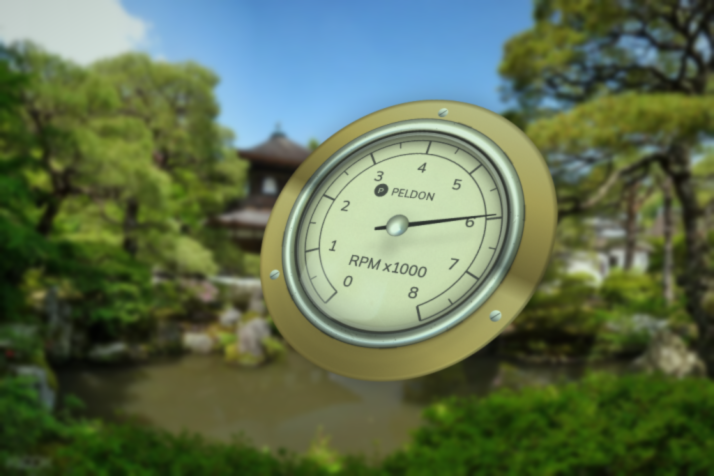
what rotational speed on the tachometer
6000 rpm
